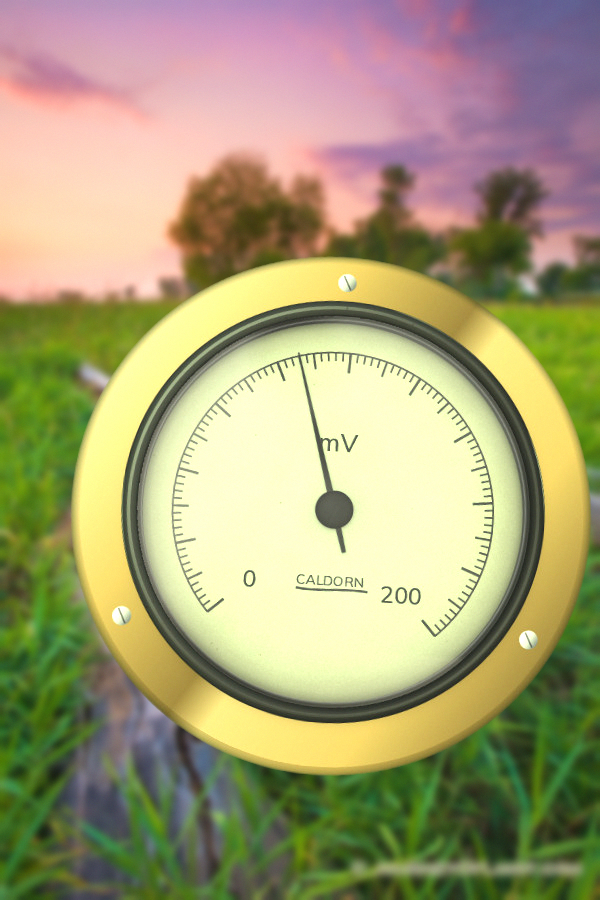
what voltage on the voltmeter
86 mV
